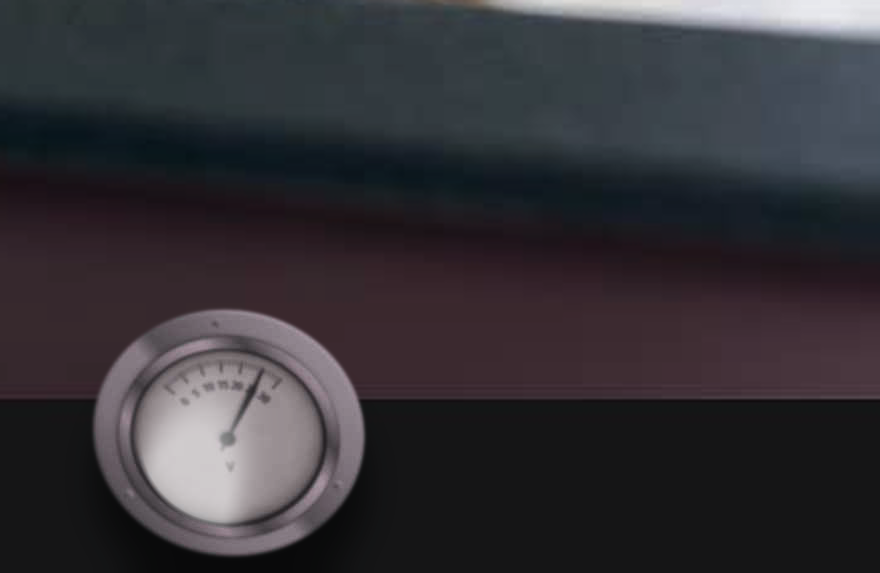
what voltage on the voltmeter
25 V
